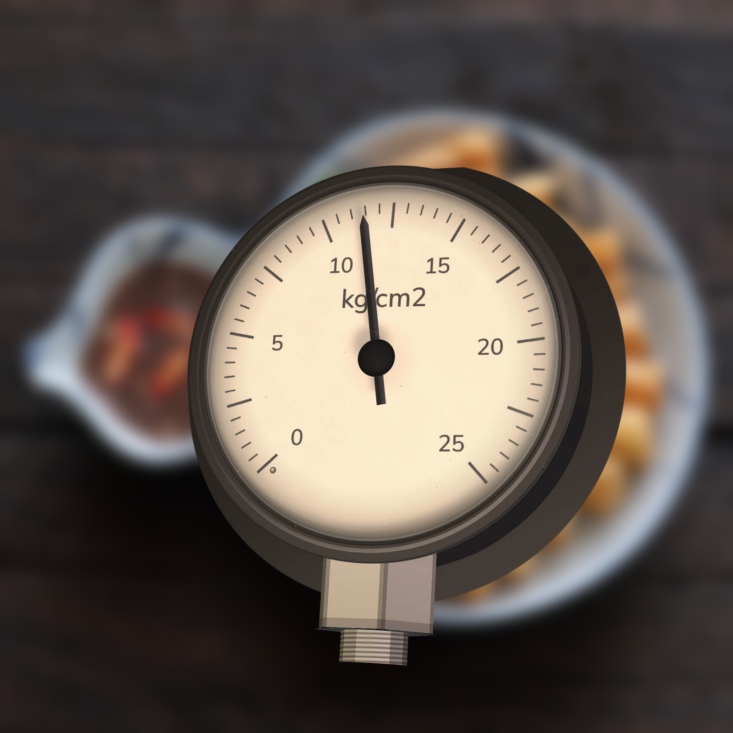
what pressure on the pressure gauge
11.5 kg/cm²
